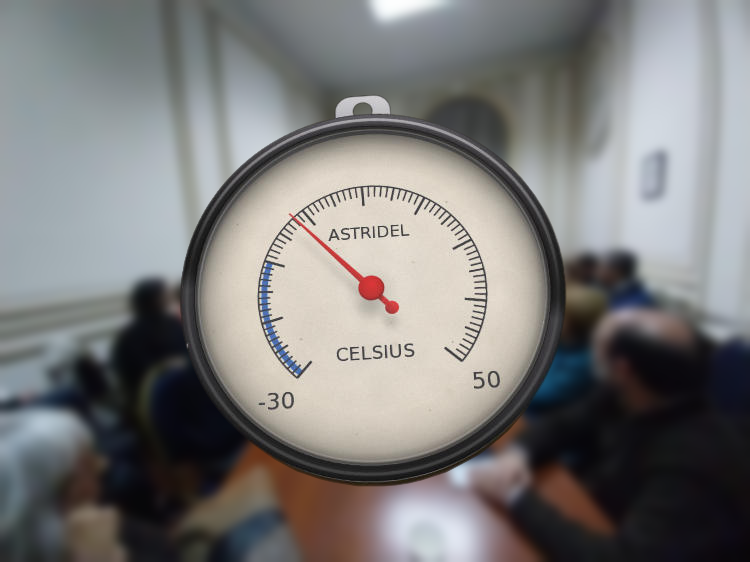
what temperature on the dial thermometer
-2 °C
